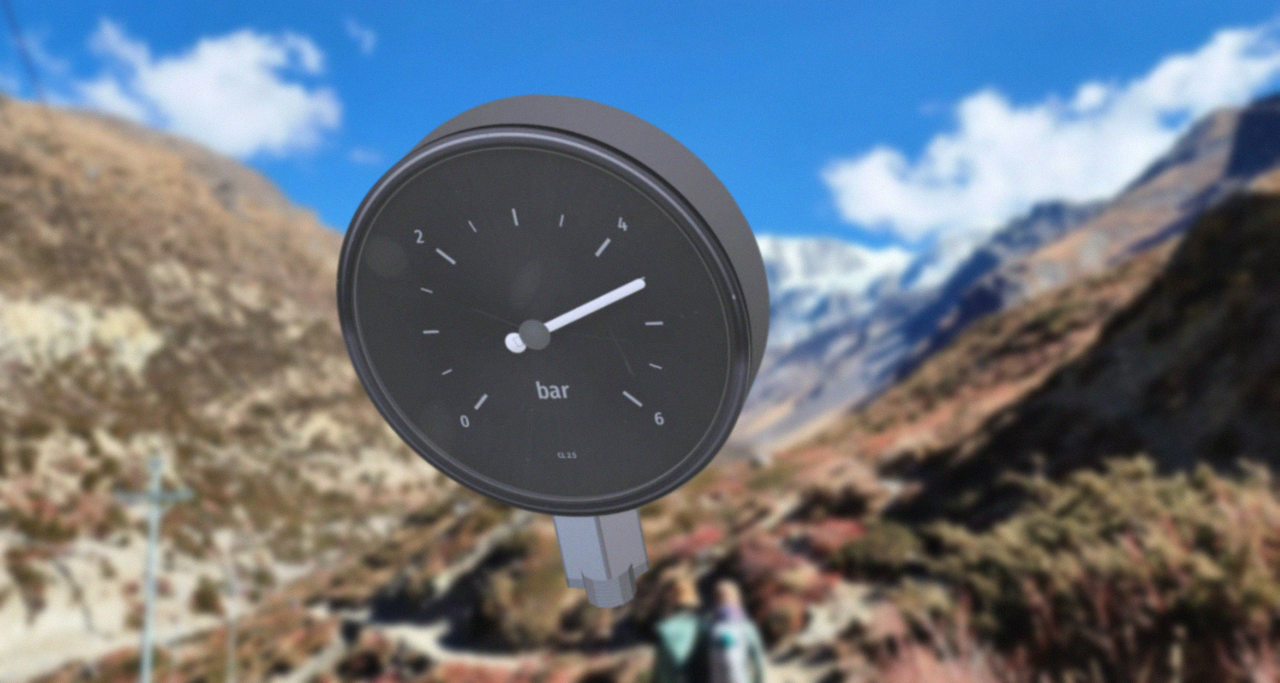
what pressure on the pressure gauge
4.5 bar
